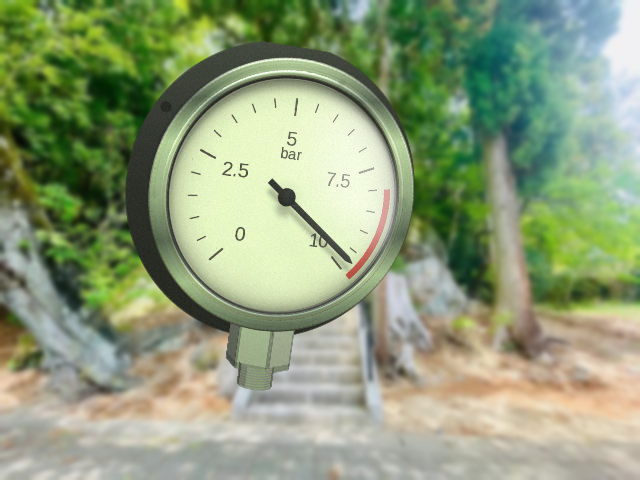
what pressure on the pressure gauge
9.75 bar
